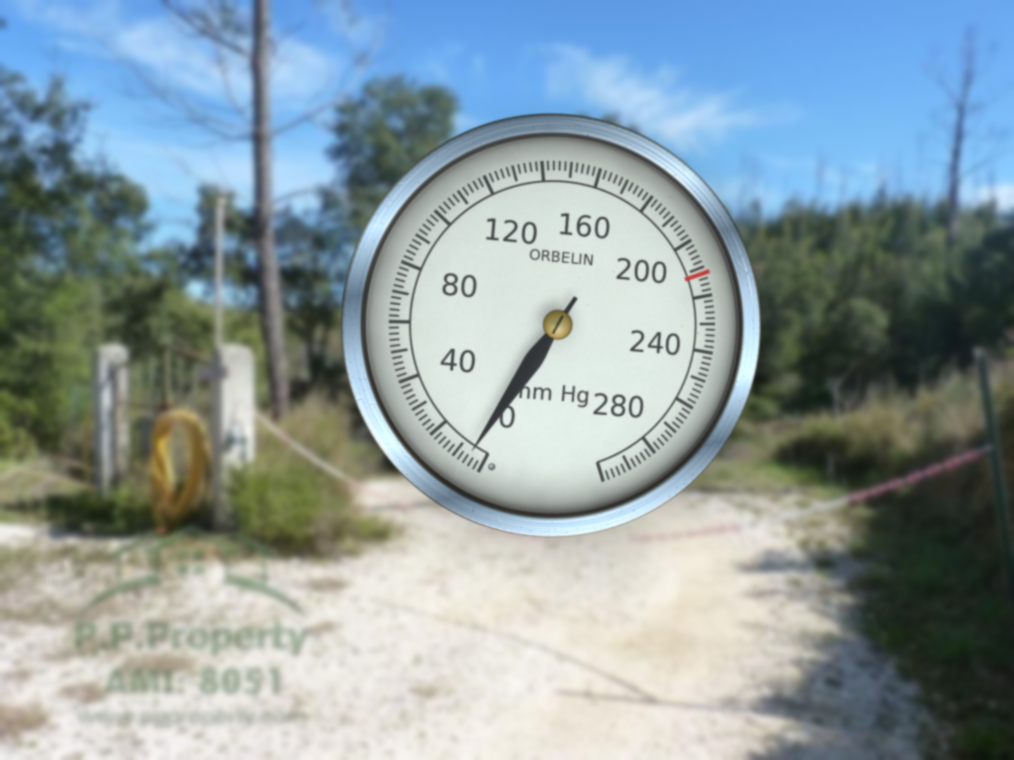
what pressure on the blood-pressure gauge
6 mmHg
